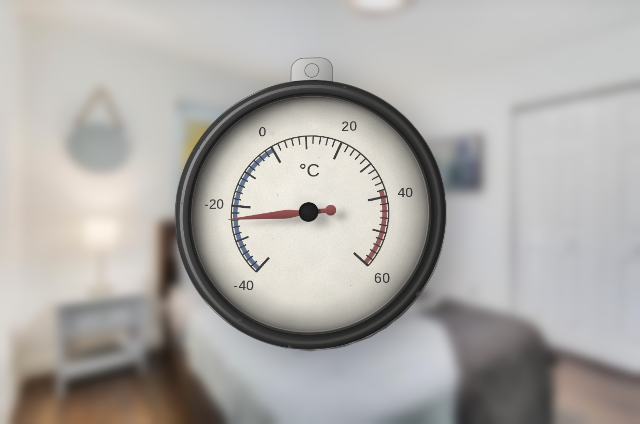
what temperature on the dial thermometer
-24 °C
